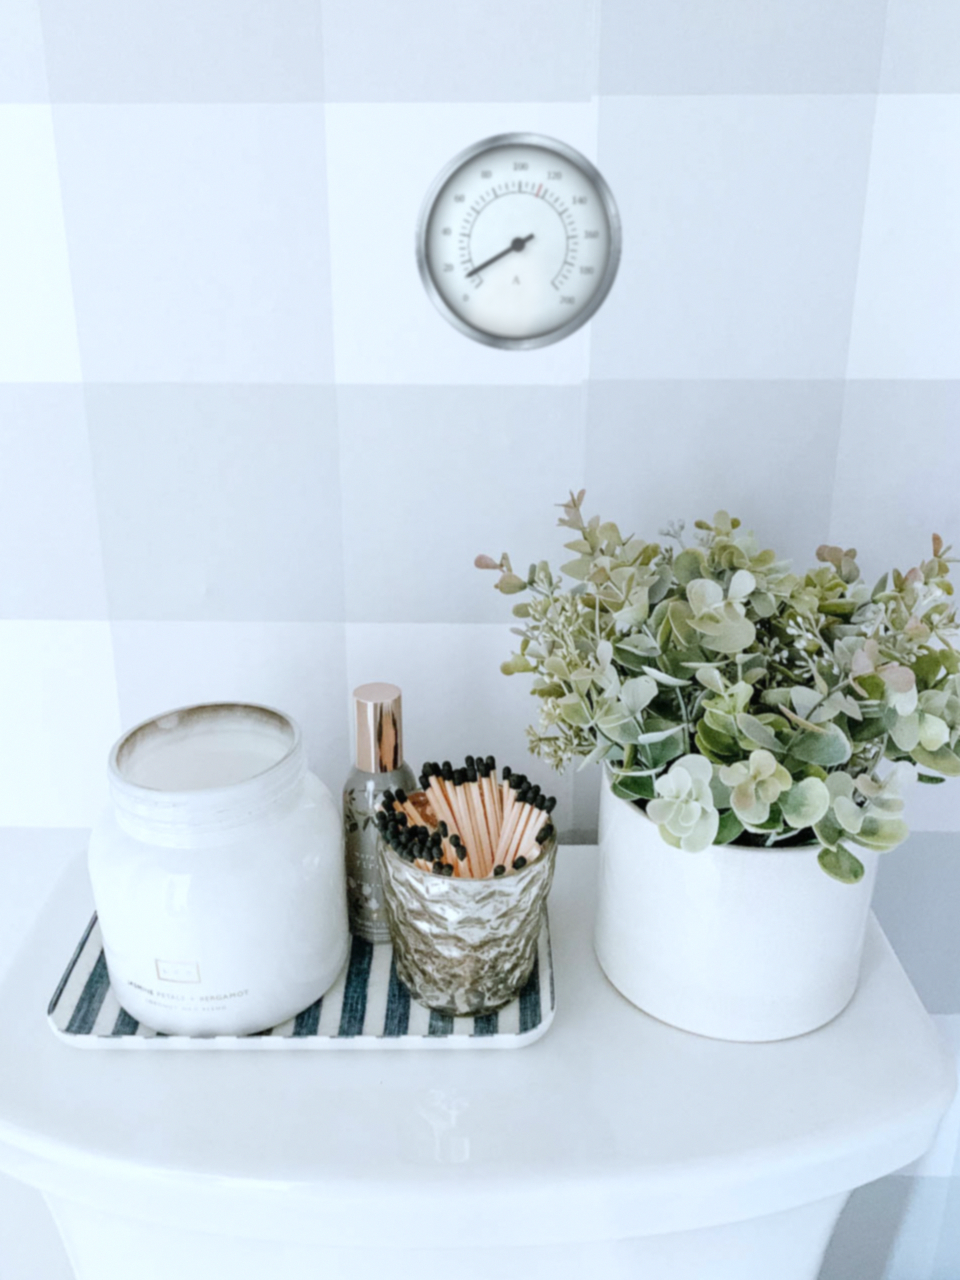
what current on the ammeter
10 A
